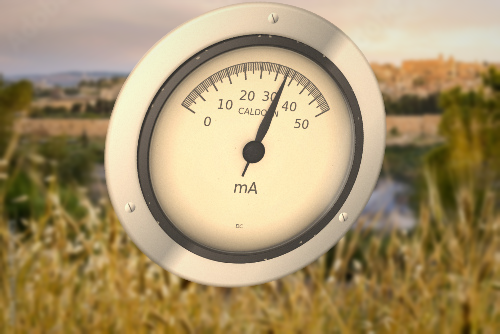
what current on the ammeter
32.5 mA
